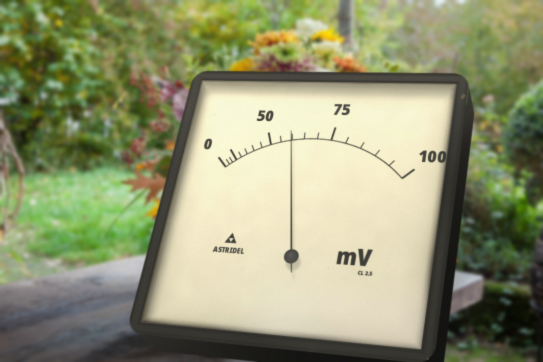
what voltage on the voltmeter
60 mV
